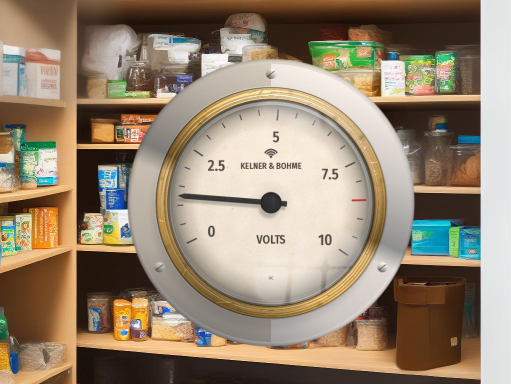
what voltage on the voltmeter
1.25 V
